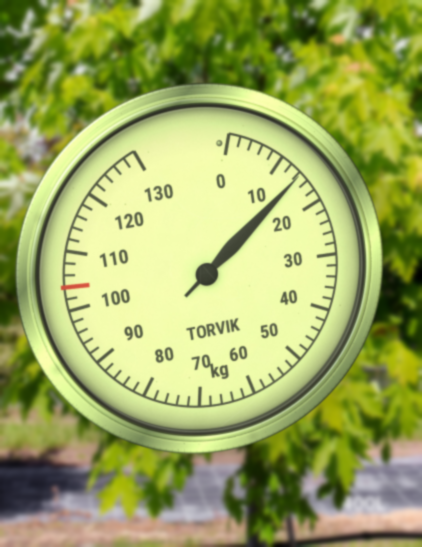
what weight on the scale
14 kg
